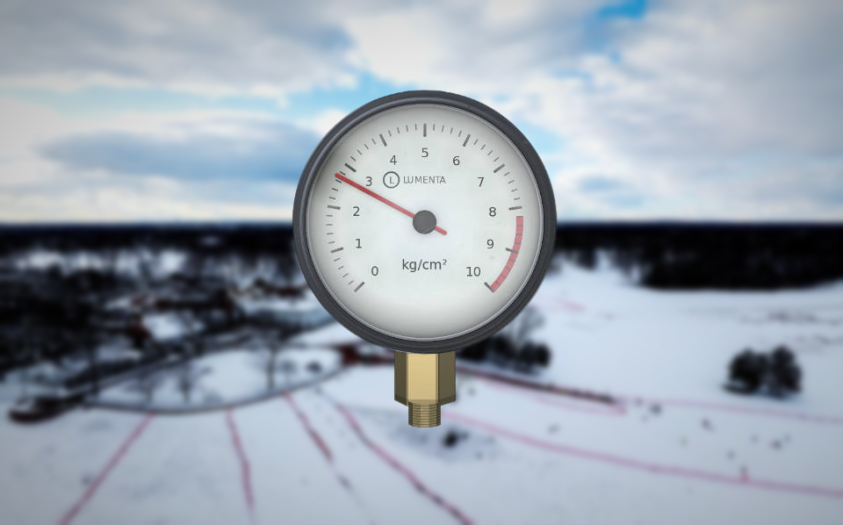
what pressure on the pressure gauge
2.7 kg/cm²
